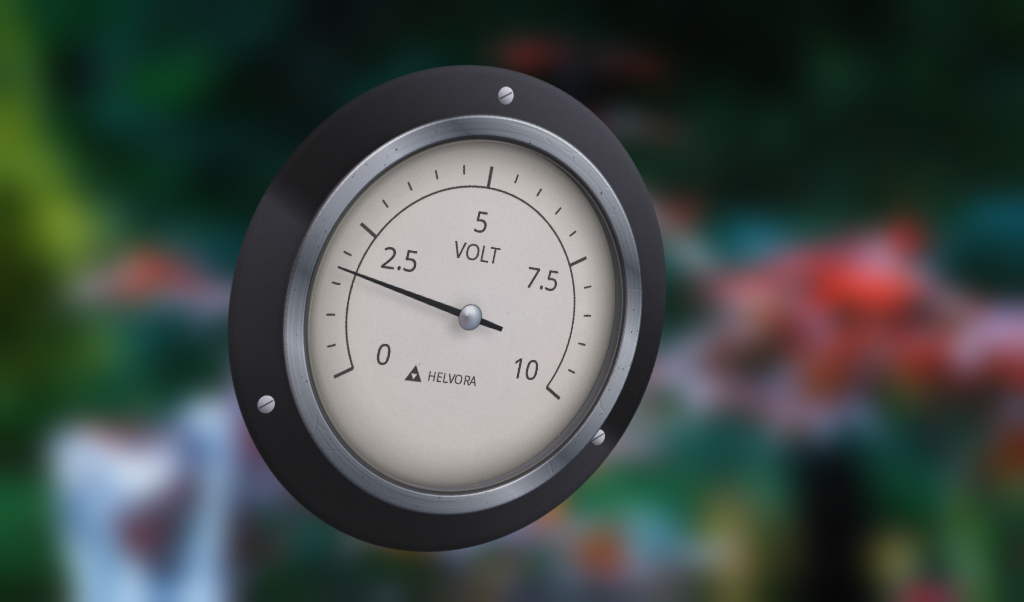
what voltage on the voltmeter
1.75 V
